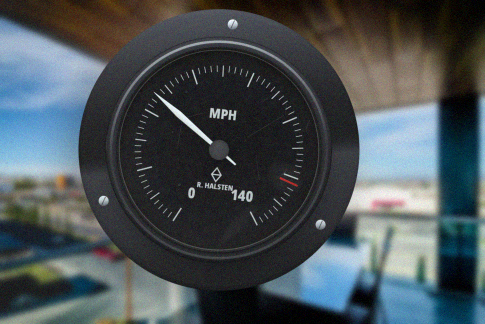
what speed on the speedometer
46 mph
